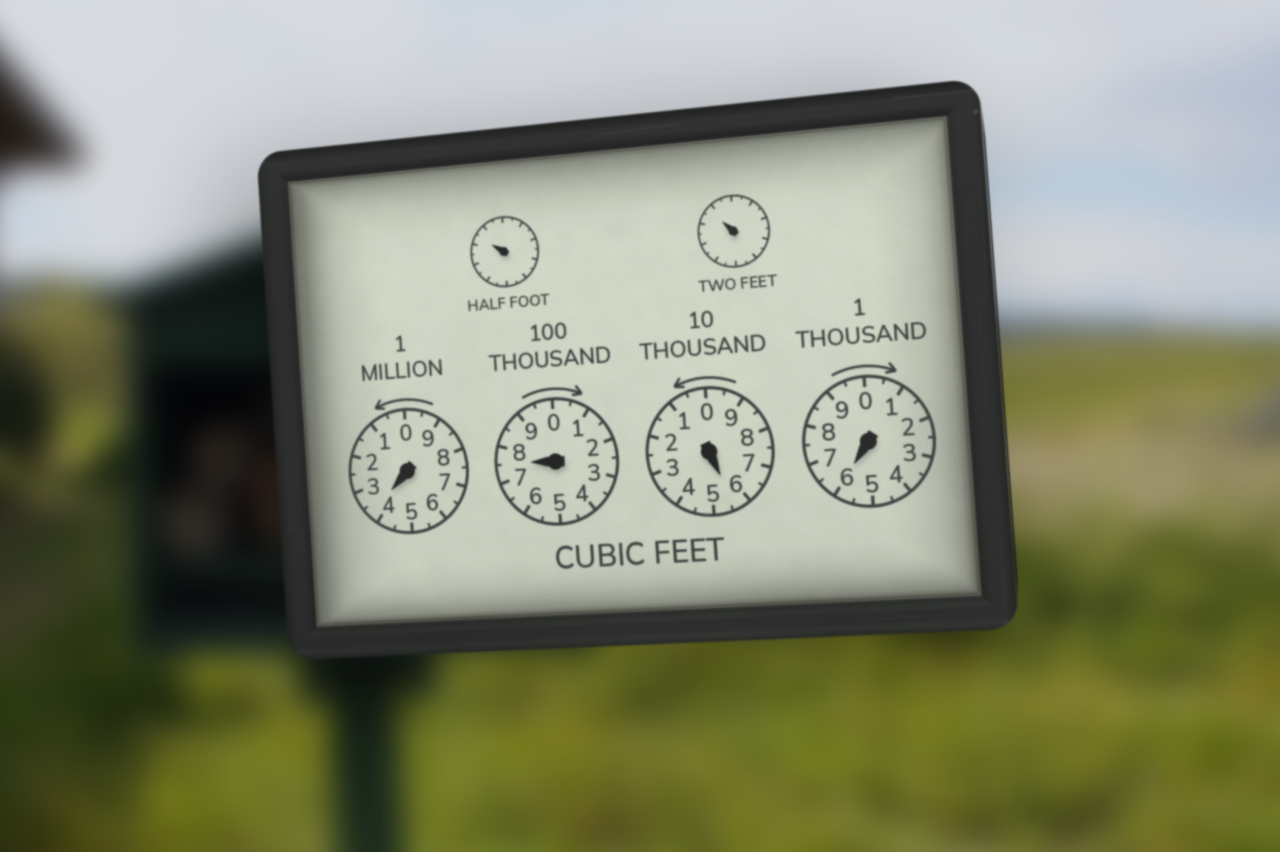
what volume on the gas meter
375600 ft³
